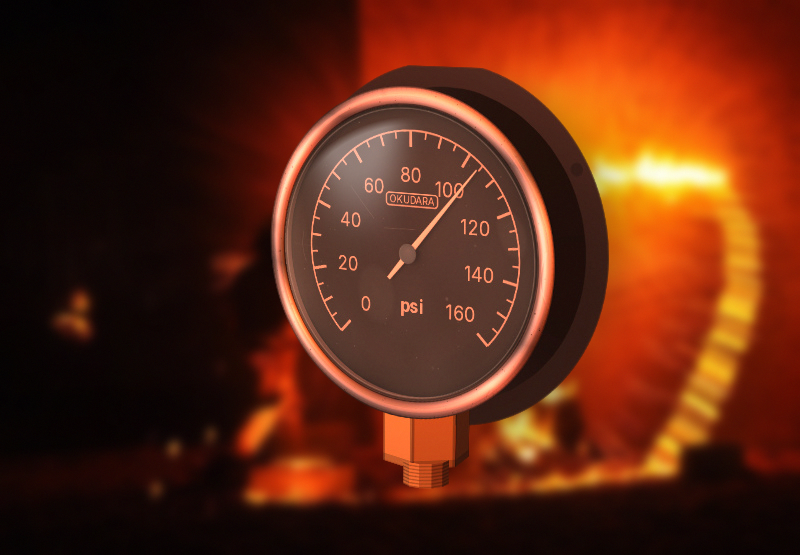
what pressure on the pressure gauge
105 psi
